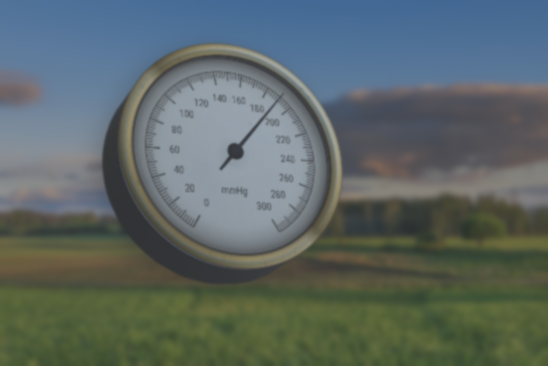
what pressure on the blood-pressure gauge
190 mmHg
